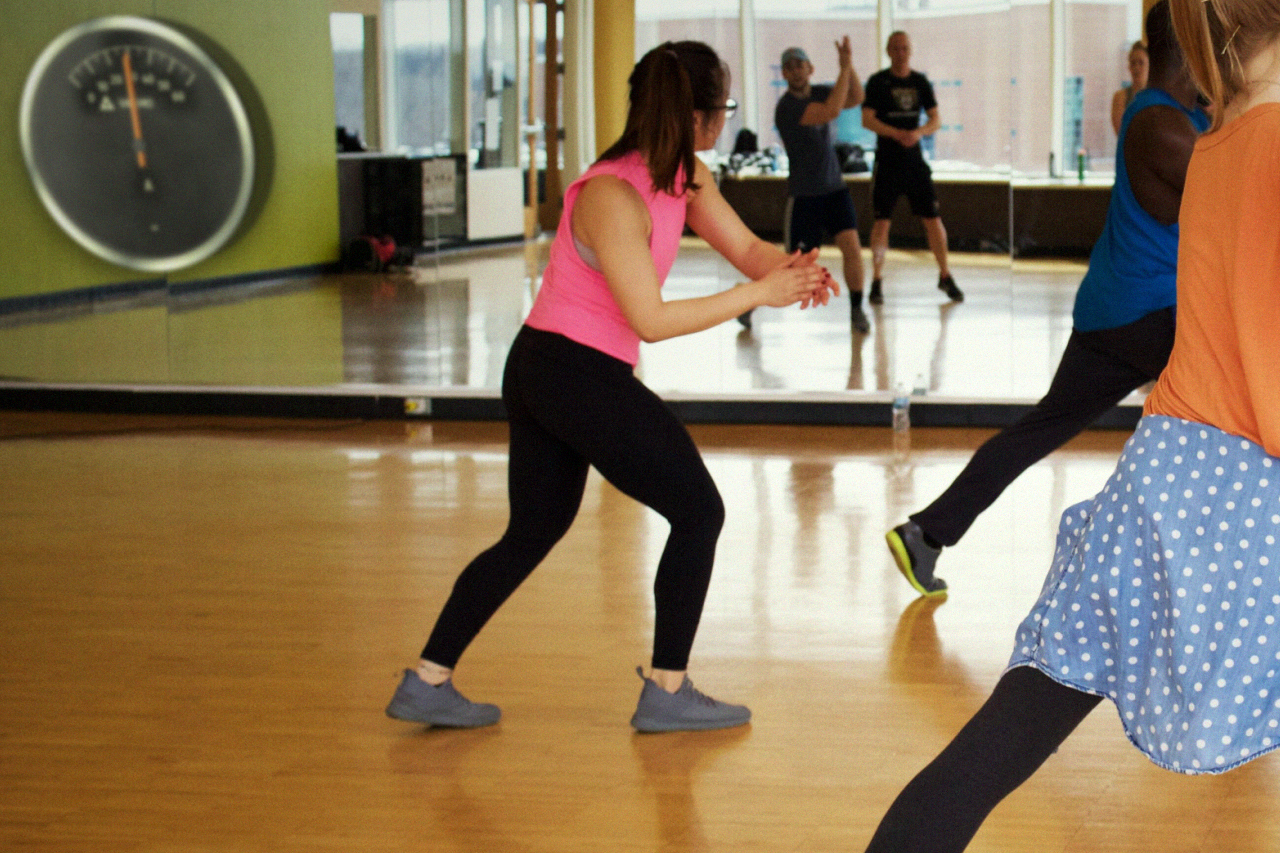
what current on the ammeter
30 A
